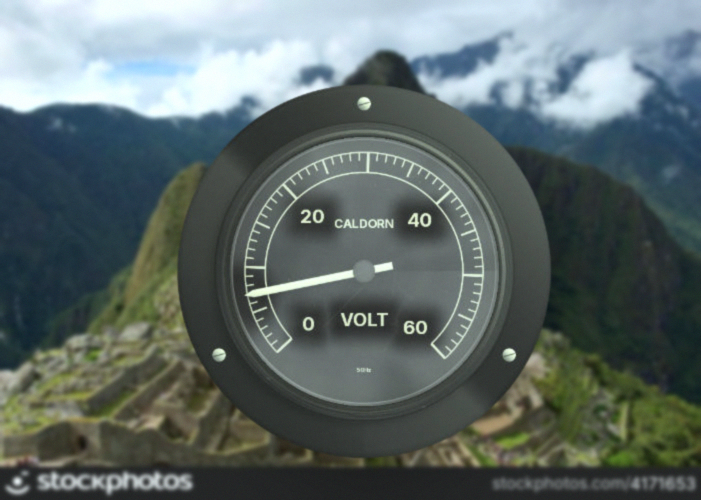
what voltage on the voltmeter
7 V
